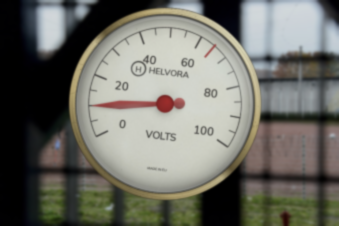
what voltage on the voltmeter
10 V
